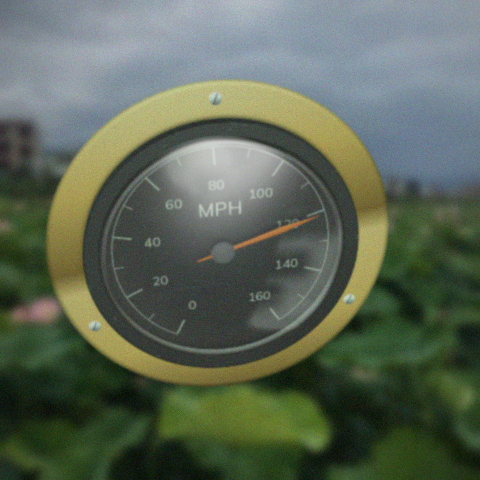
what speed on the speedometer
120 mph
